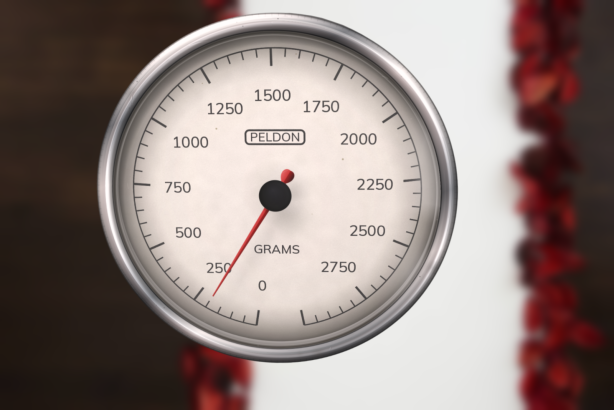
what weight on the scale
200 g
